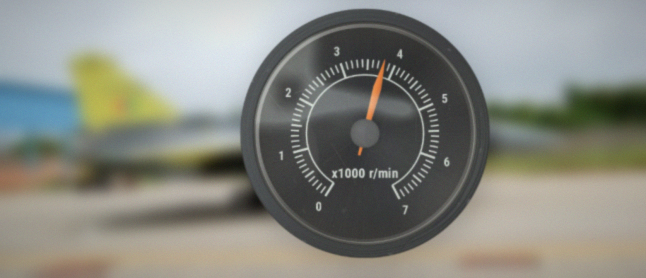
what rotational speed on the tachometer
3800 rpm
